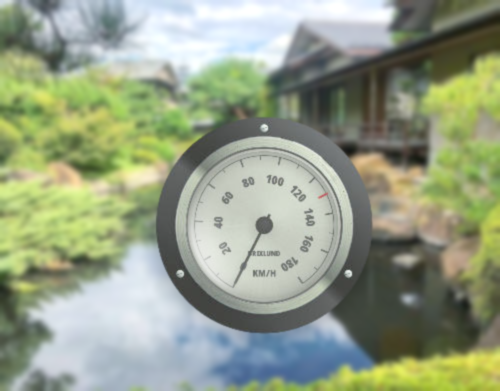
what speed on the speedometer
0 km/h
